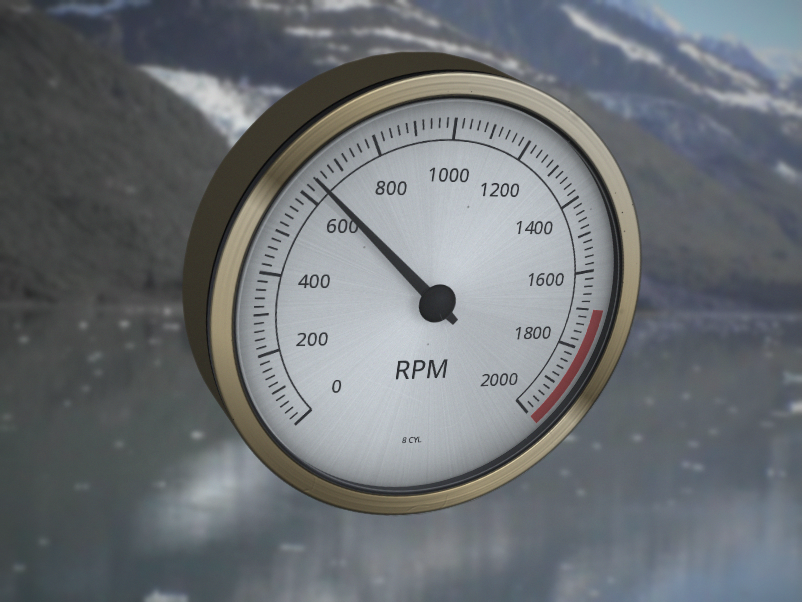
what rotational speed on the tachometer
640 rpm
